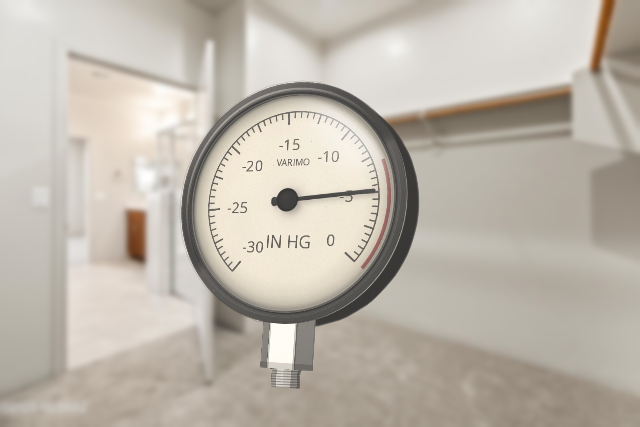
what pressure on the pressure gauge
-5 inHg
